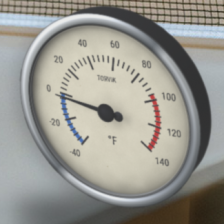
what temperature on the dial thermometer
0 °F
